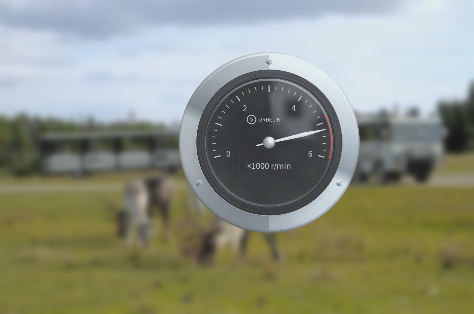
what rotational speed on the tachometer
5200 rpm
